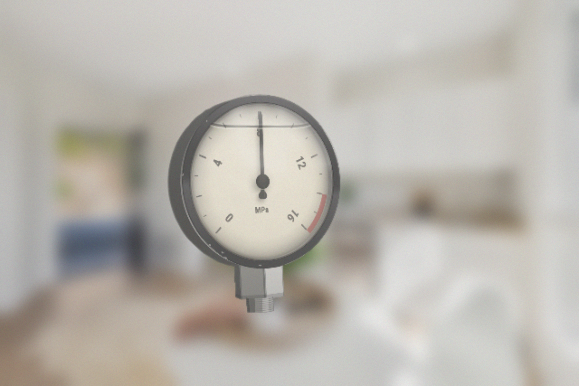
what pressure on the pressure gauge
8 MPa
